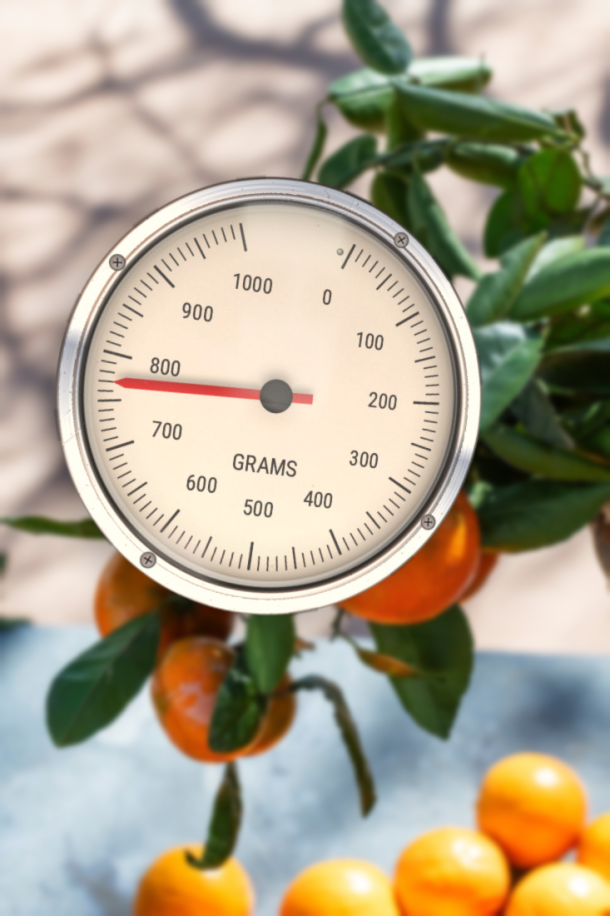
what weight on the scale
770 g
